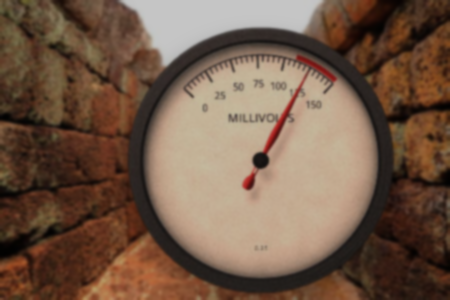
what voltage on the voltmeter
125 mV
